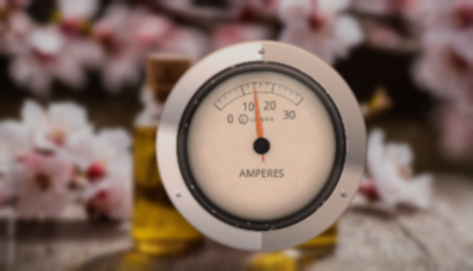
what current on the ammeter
14 A
